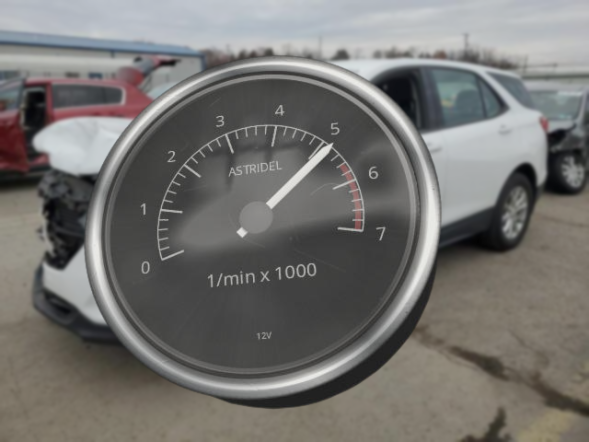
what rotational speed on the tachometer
5200 rpm
